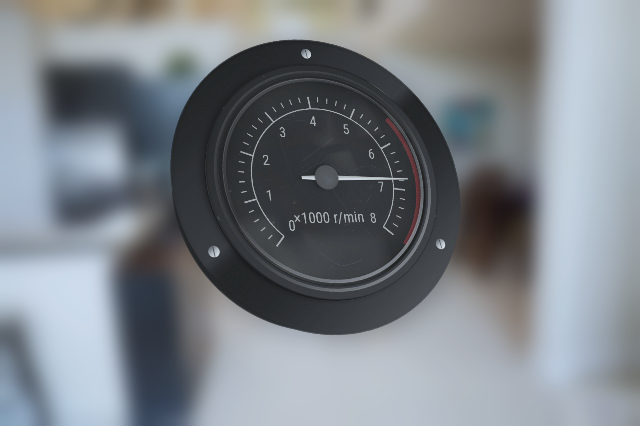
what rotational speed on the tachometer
6800 rpm
